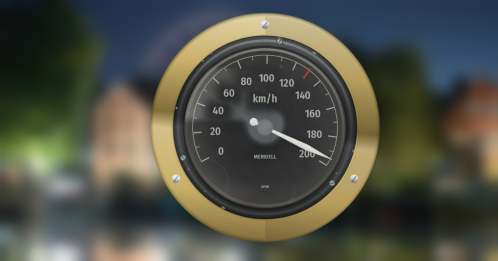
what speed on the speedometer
195 km/h
